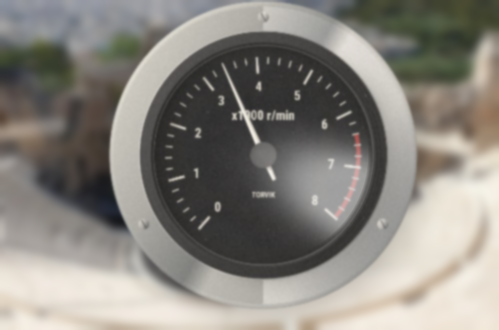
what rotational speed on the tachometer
3400 rpm
